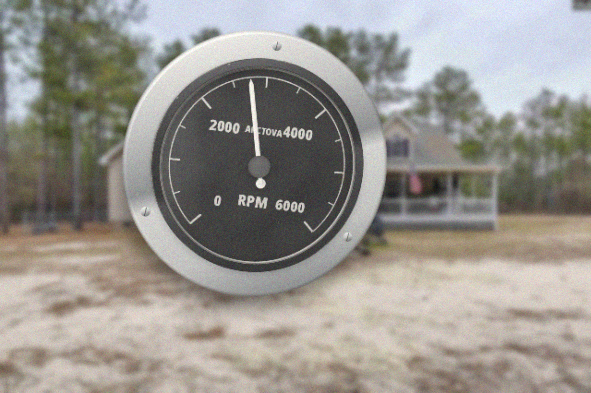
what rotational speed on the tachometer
2750 rpm
